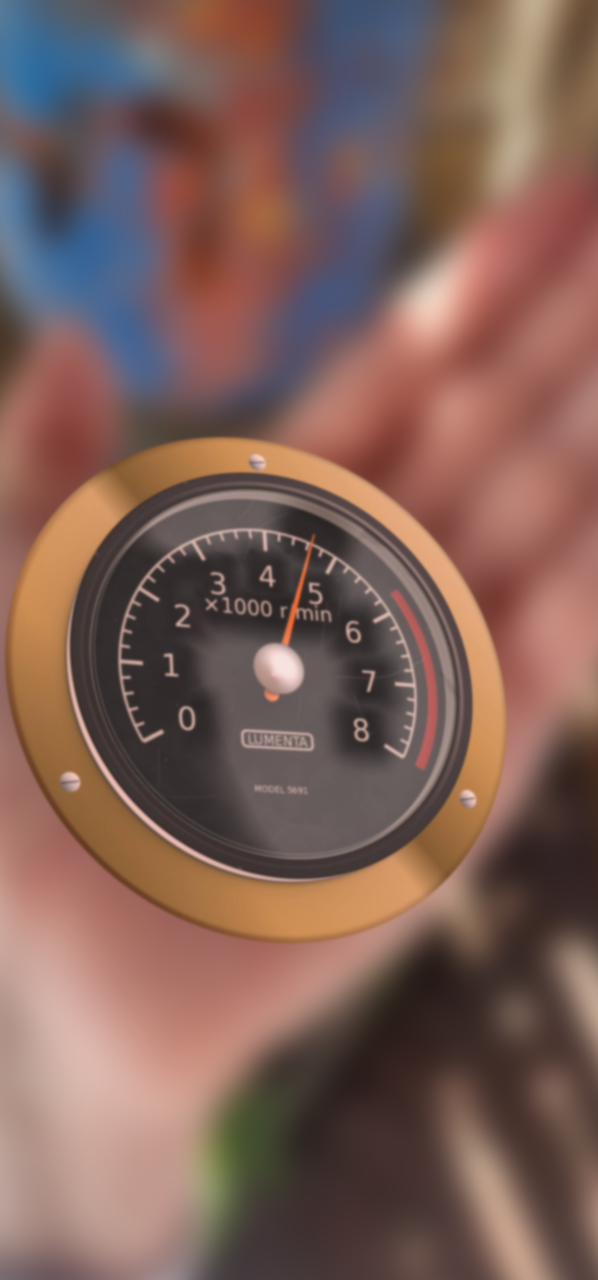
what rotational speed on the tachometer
4600 rpm
